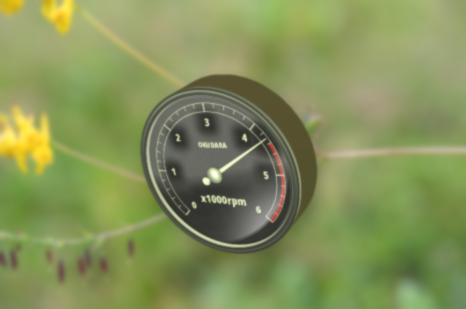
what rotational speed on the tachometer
4300 rpm
